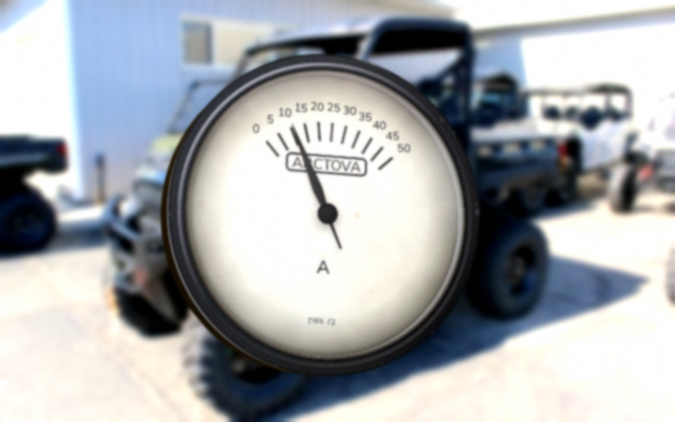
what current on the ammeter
10 A
